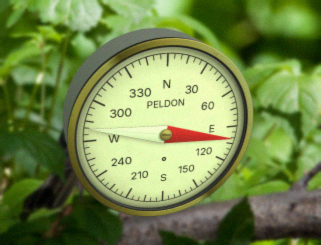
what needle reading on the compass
100 °
